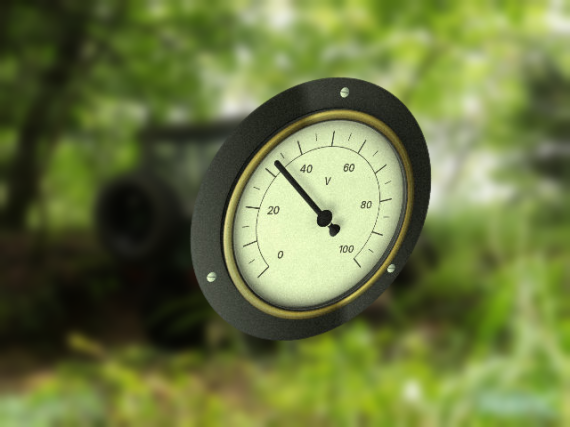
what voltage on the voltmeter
32.5 V
